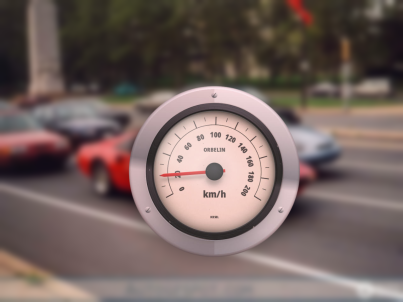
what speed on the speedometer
20 km/h
